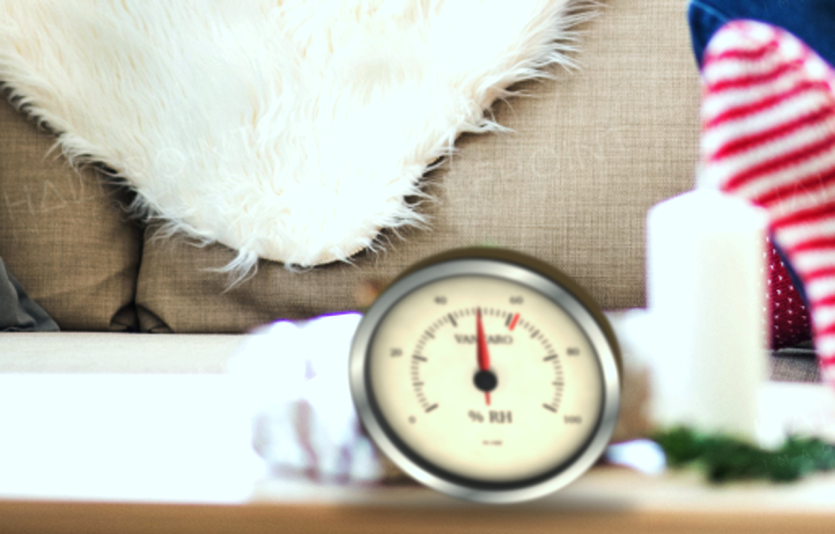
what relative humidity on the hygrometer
50 %
